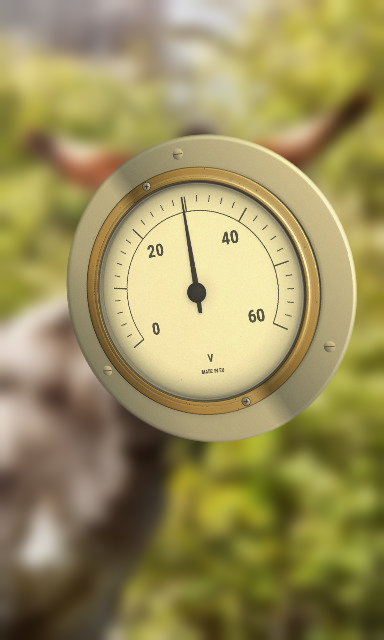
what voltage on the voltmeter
30 V
